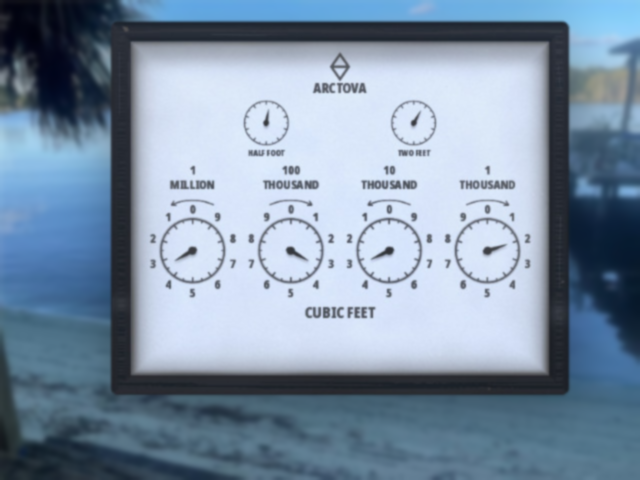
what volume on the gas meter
333200 ft³
